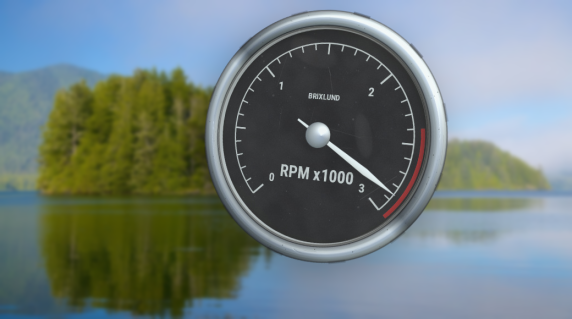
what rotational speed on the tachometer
2850 rpm
